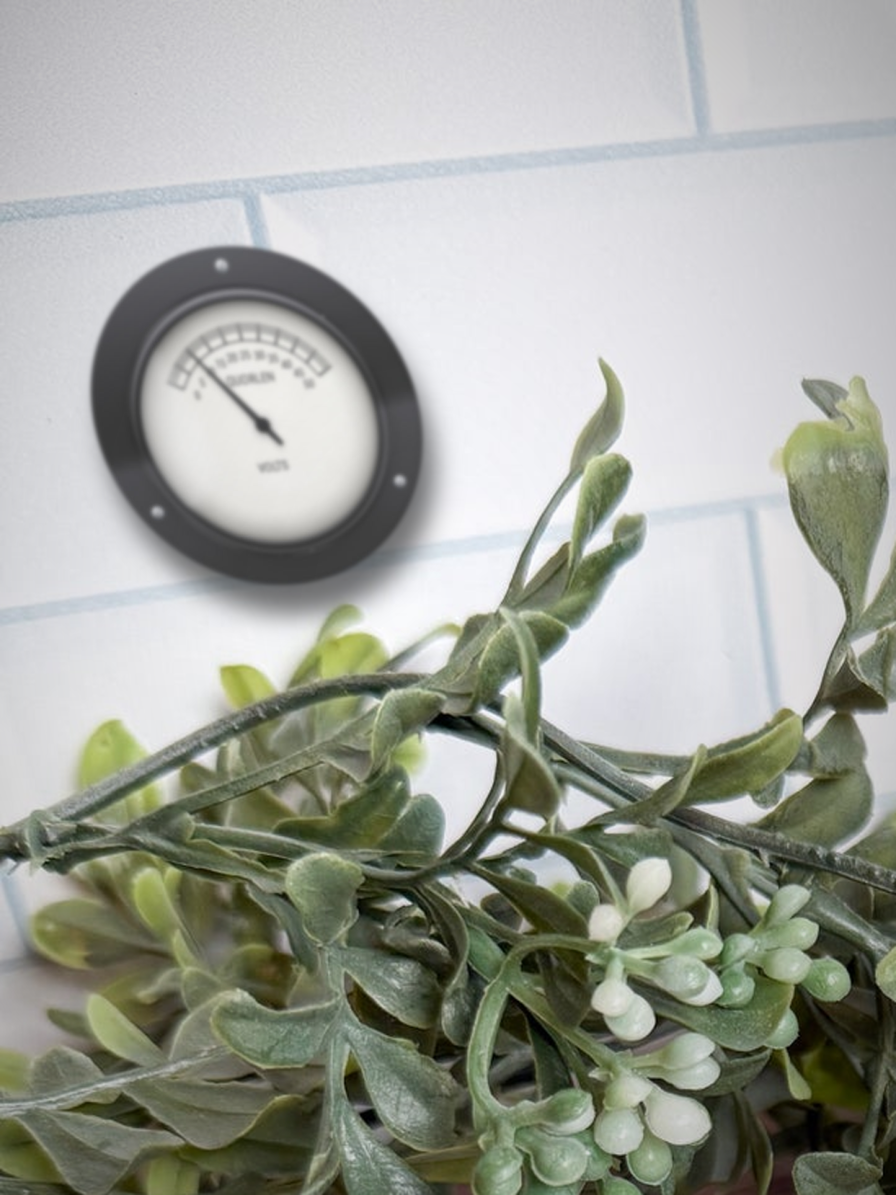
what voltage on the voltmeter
10 V
